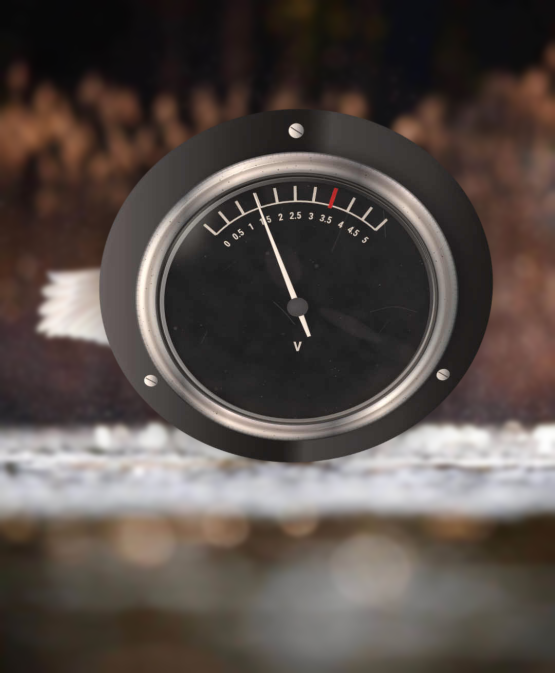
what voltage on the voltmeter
1.5 V
